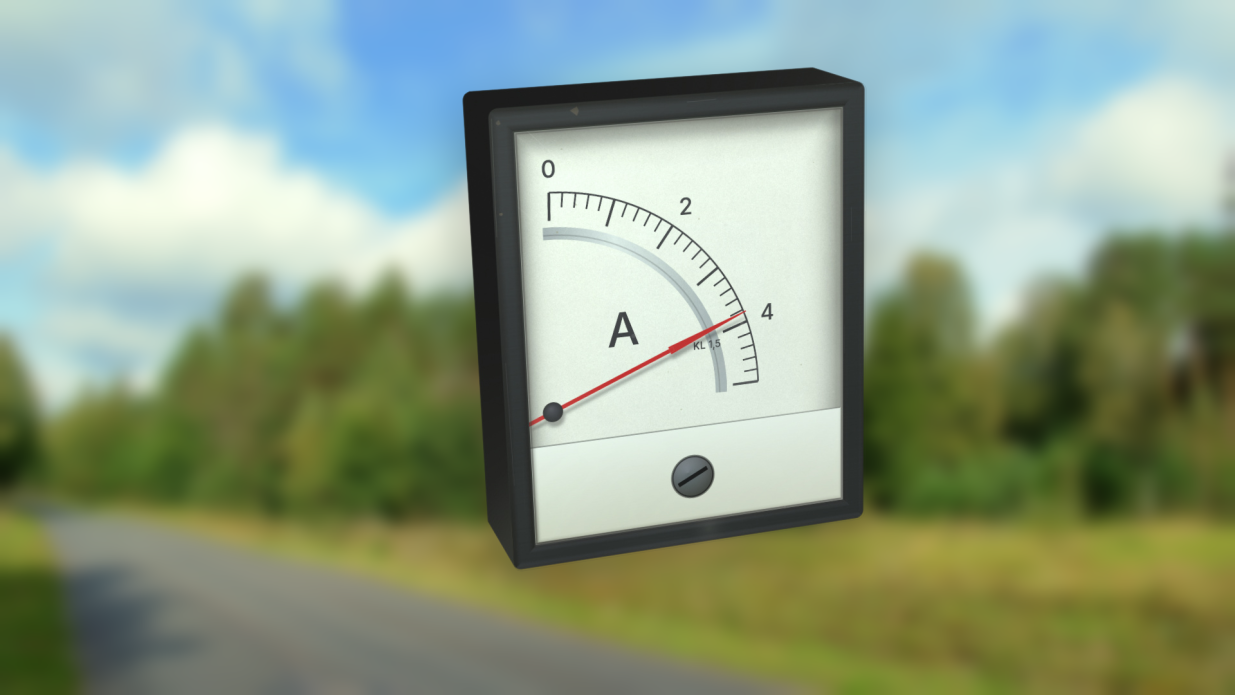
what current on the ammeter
3.8 A
